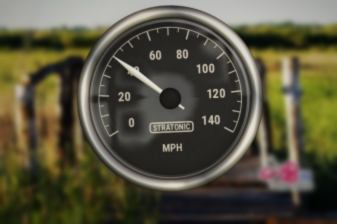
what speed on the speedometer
40 mph
